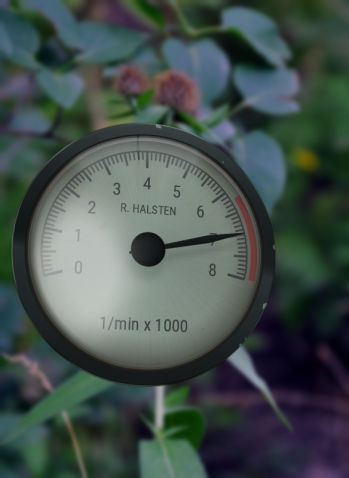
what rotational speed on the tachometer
7000 rpm
